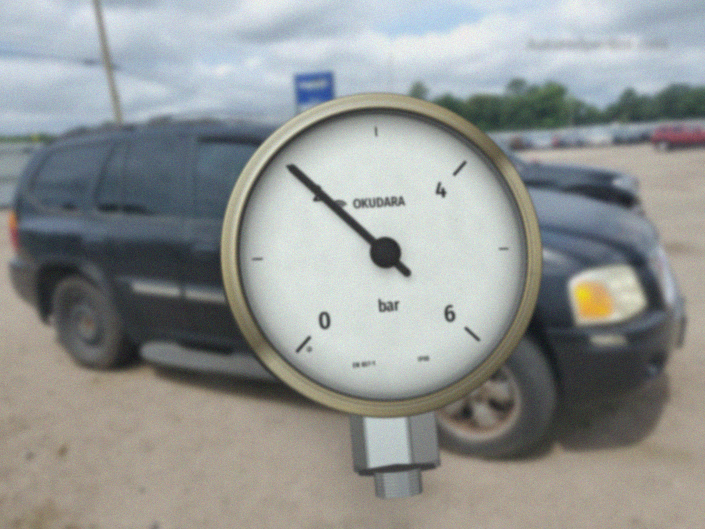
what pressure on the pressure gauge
2 bar
